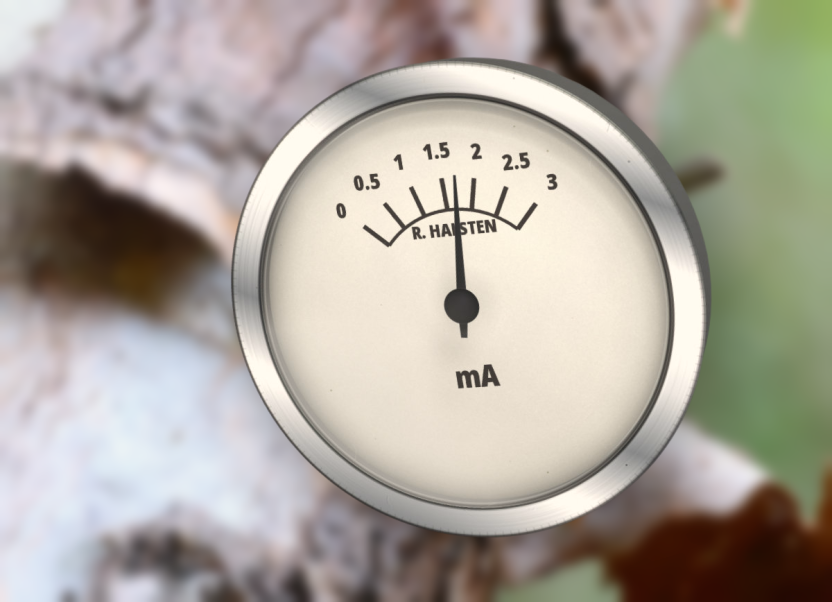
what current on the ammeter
1.75 mA
